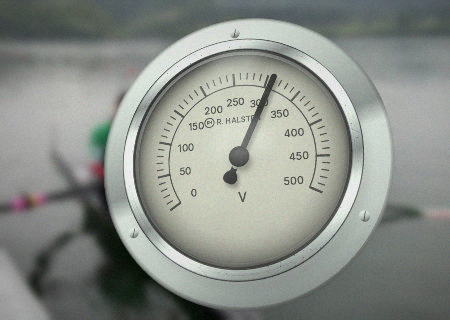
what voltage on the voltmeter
310 V
